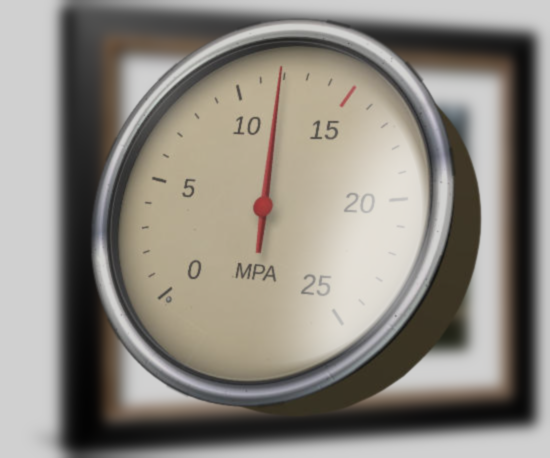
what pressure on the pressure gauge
12 MPa
